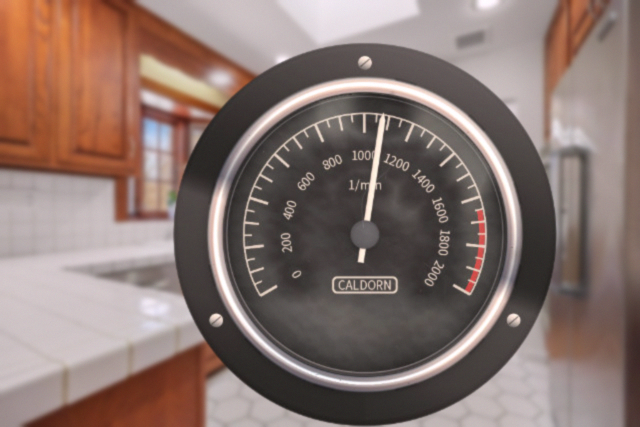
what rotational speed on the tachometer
1075 rpm
